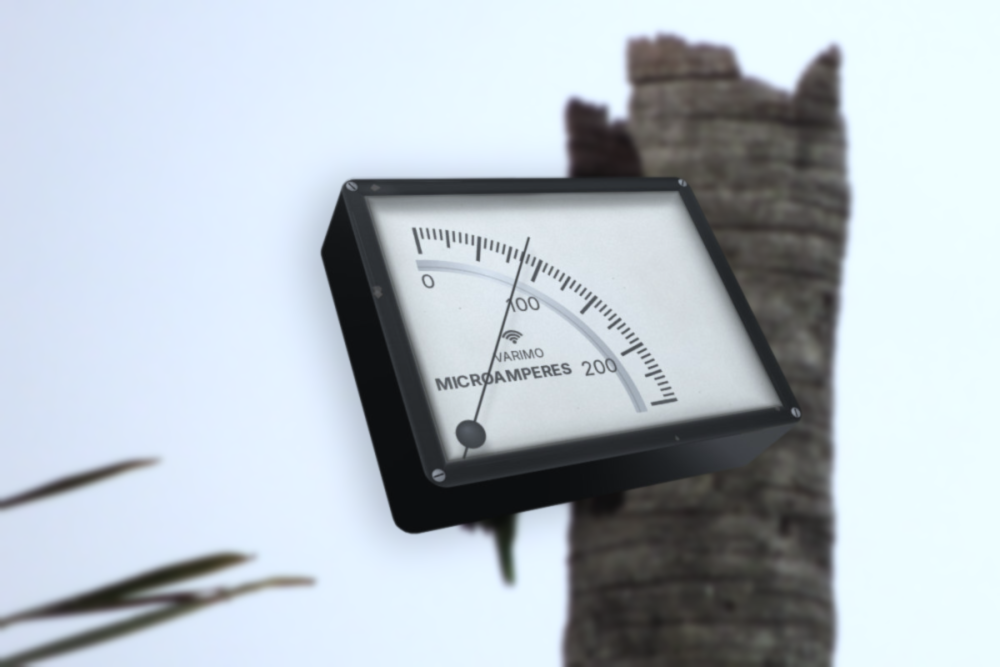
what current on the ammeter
85 µA
